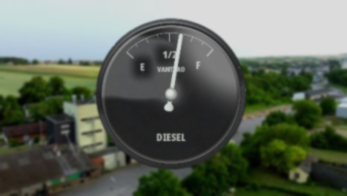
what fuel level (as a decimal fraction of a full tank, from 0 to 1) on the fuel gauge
0.625
